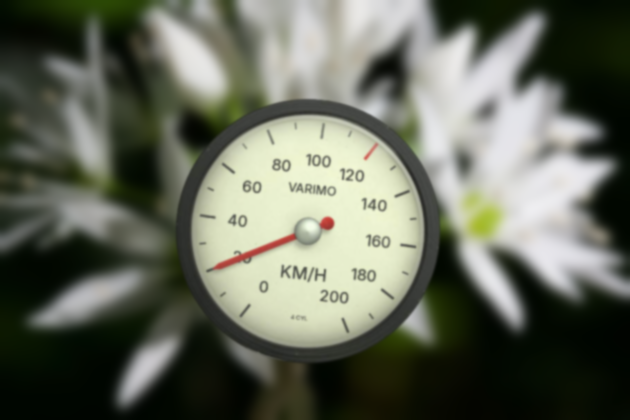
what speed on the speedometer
20 km/h
